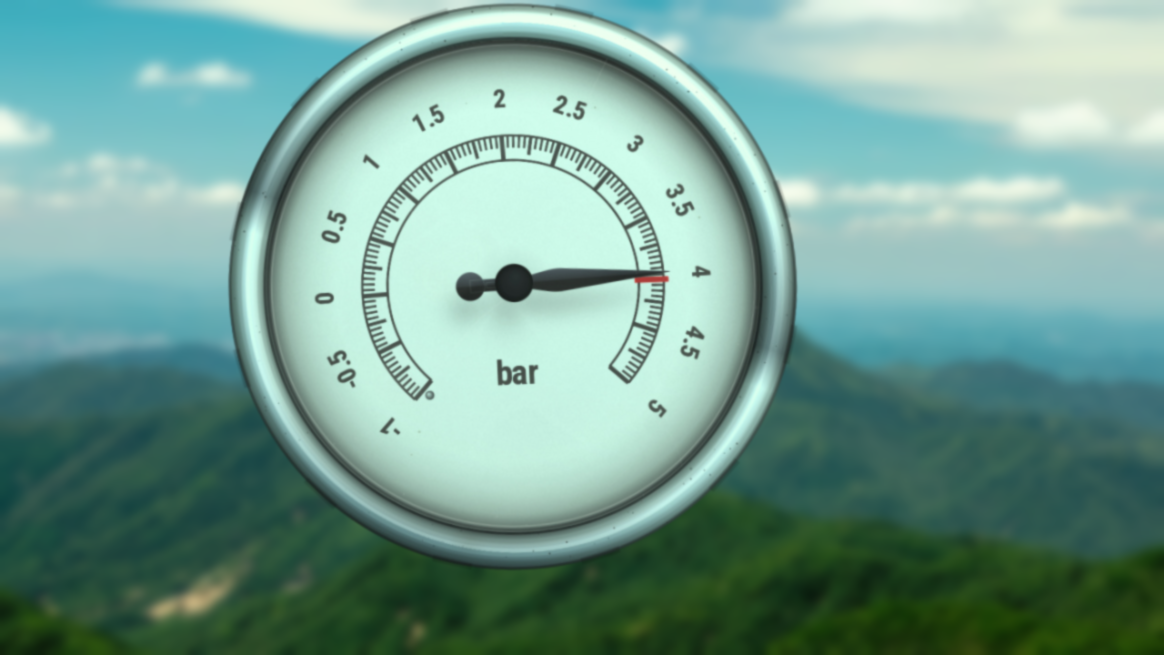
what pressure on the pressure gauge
4 bar
